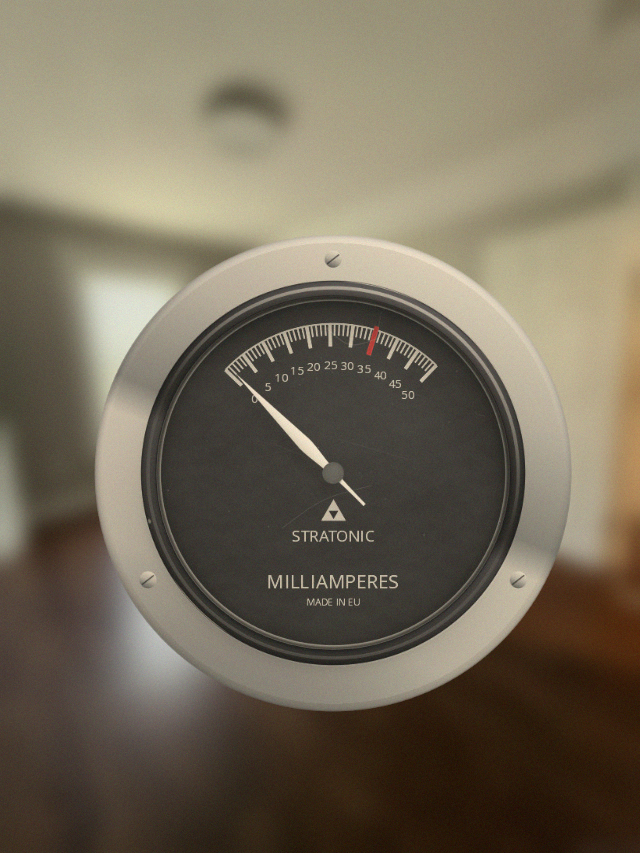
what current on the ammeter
1 mA
